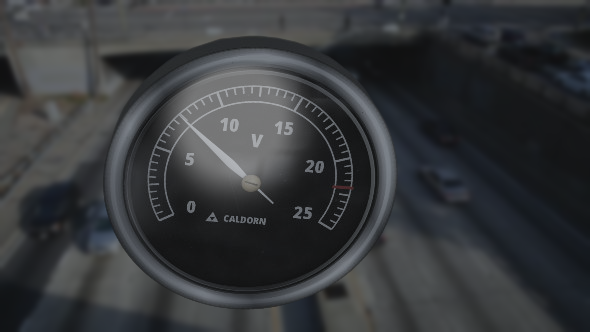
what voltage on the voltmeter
7.5 V
